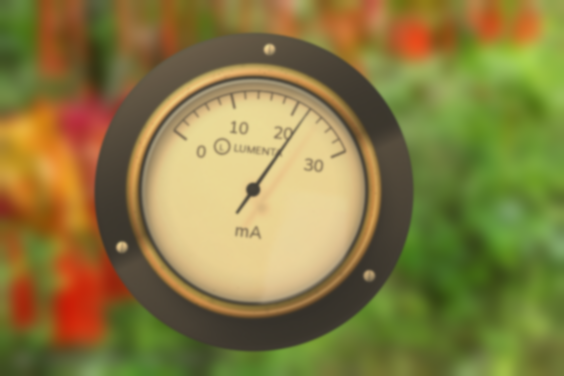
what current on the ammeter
22 mA
